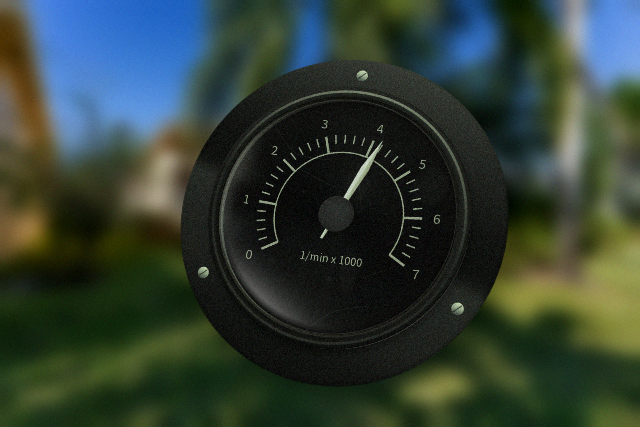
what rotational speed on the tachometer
4200 rpm
